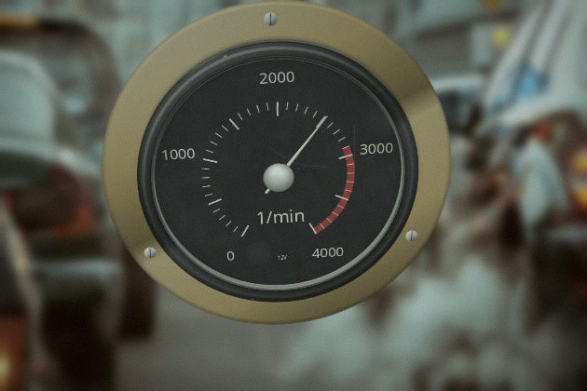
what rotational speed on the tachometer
2500 rpm
